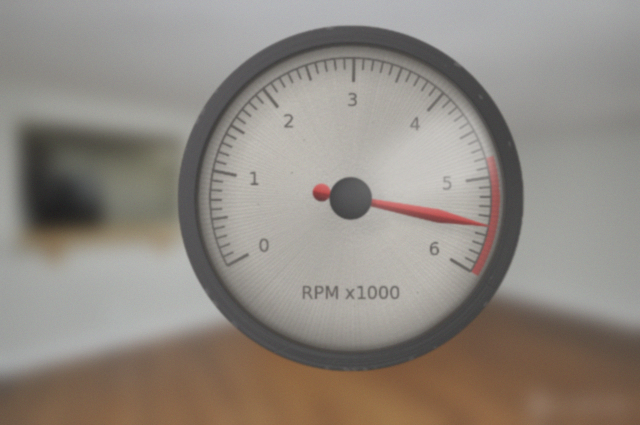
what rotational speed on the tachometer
5500 rpm
